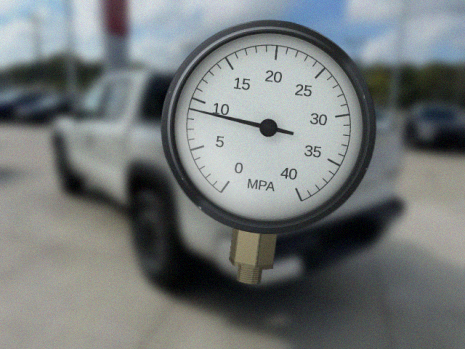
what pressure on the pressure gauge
9 MPa
